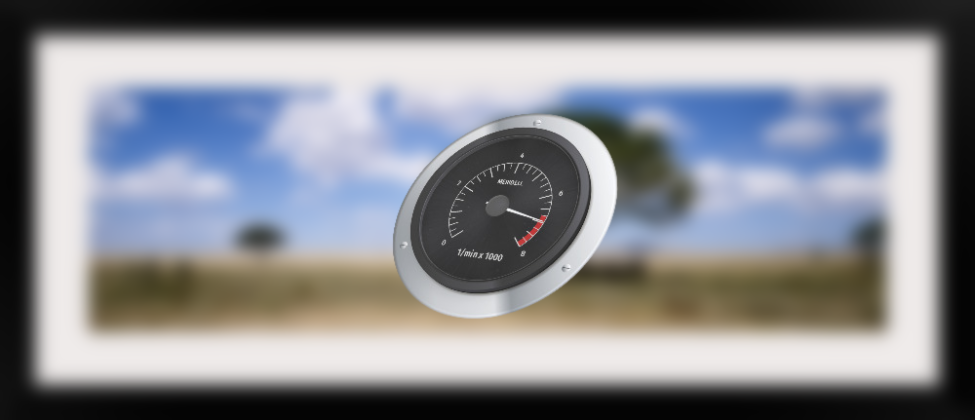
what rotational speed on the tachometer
7000 rpm
